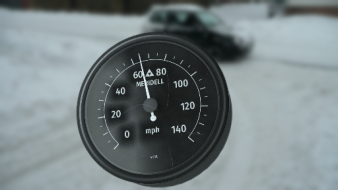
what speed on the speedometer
65 mph
